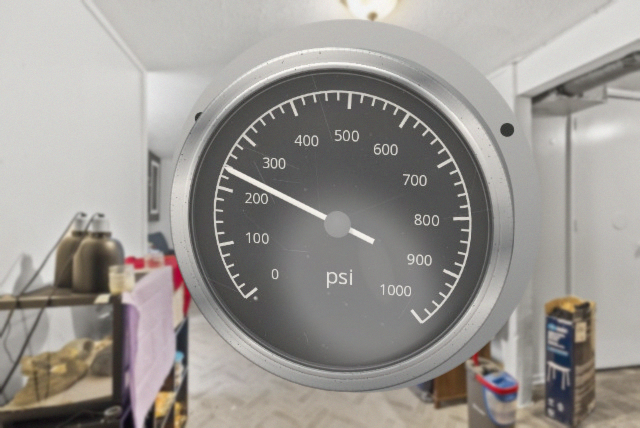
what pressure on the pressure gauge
240 psi
